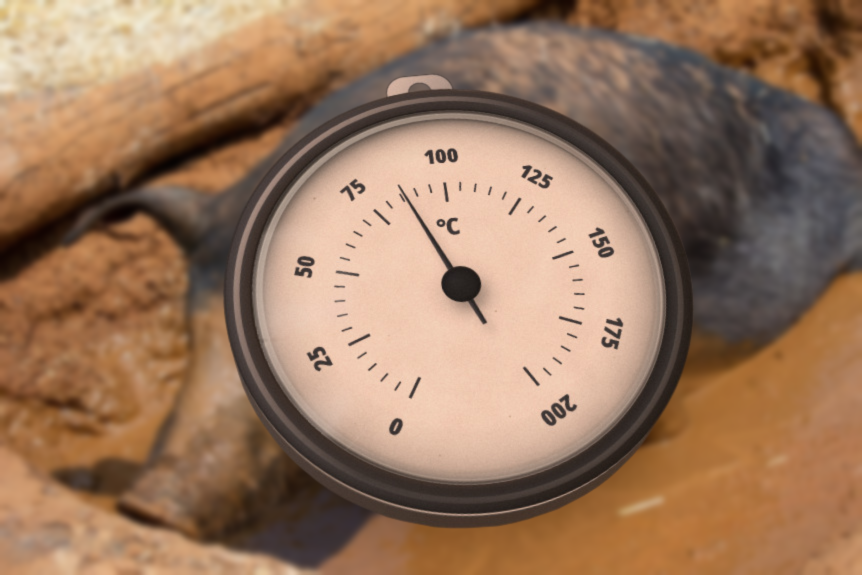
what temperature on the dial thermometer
85 °C
